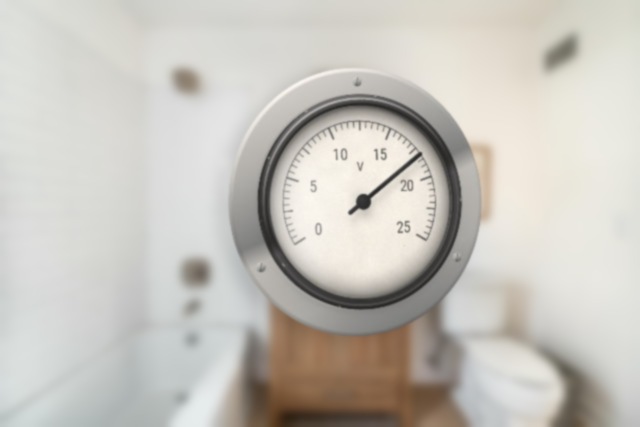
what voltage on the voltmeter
18 V
